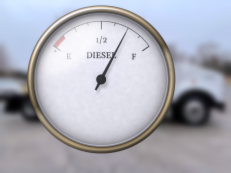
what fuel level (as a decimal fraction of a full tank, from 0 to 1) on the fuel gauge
0.75
